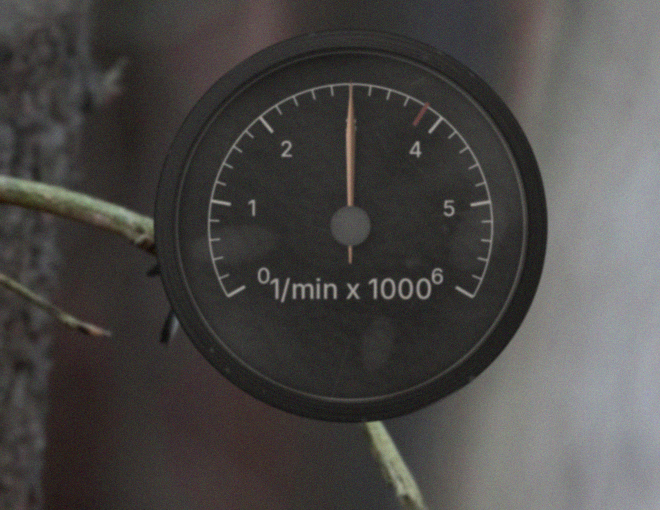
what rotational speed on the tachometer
3000 rpm
